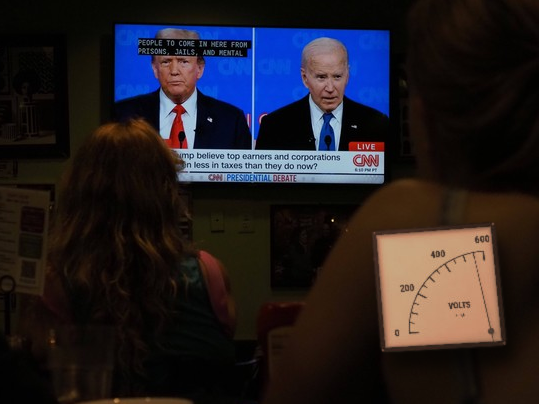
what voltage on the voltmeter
550 V
